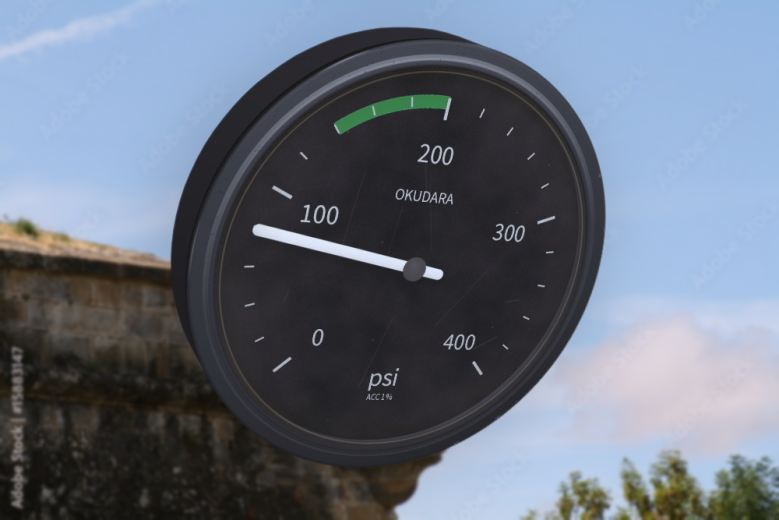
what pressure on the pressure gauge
80 psi
